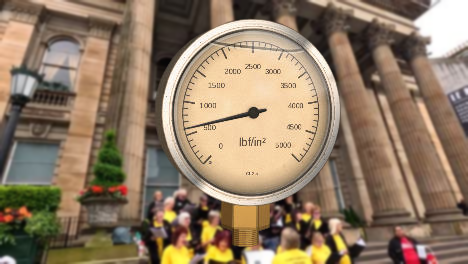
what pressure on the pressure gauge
600 psi
